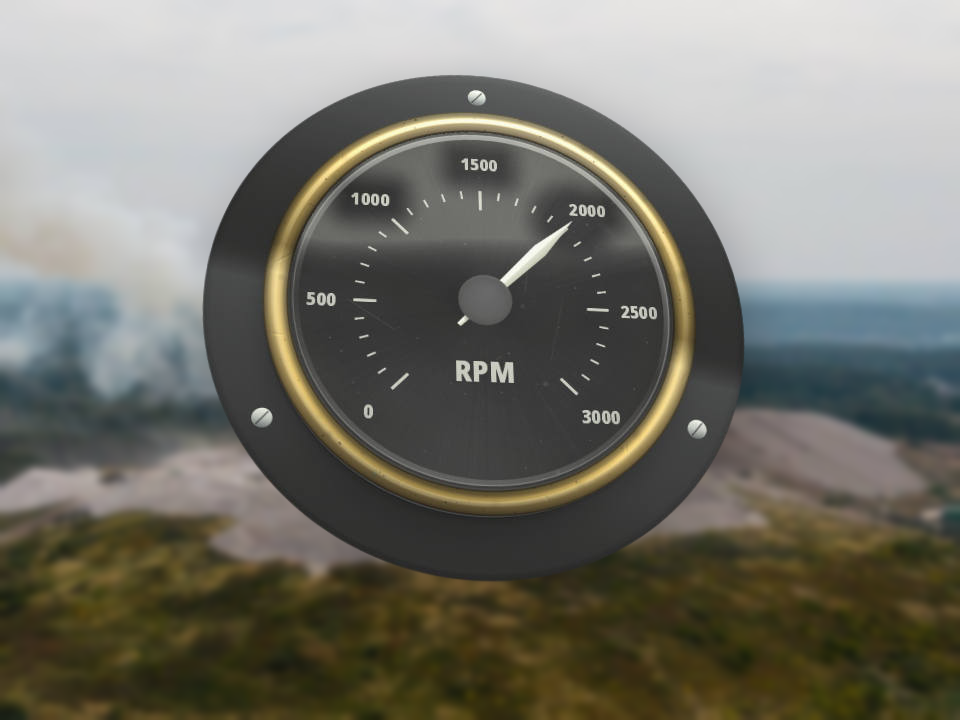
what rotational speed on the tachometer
2000 rpm
